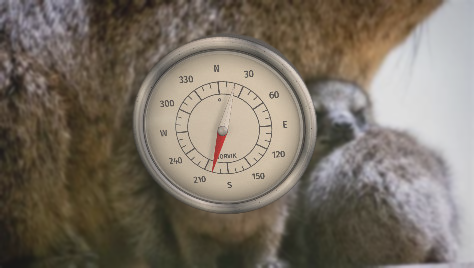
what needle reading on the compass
200 °
